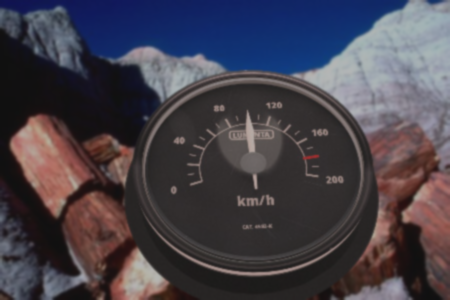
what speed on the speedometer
100 km/h
